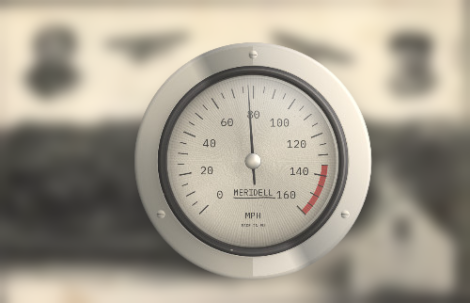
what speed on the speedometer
77.5 mph
